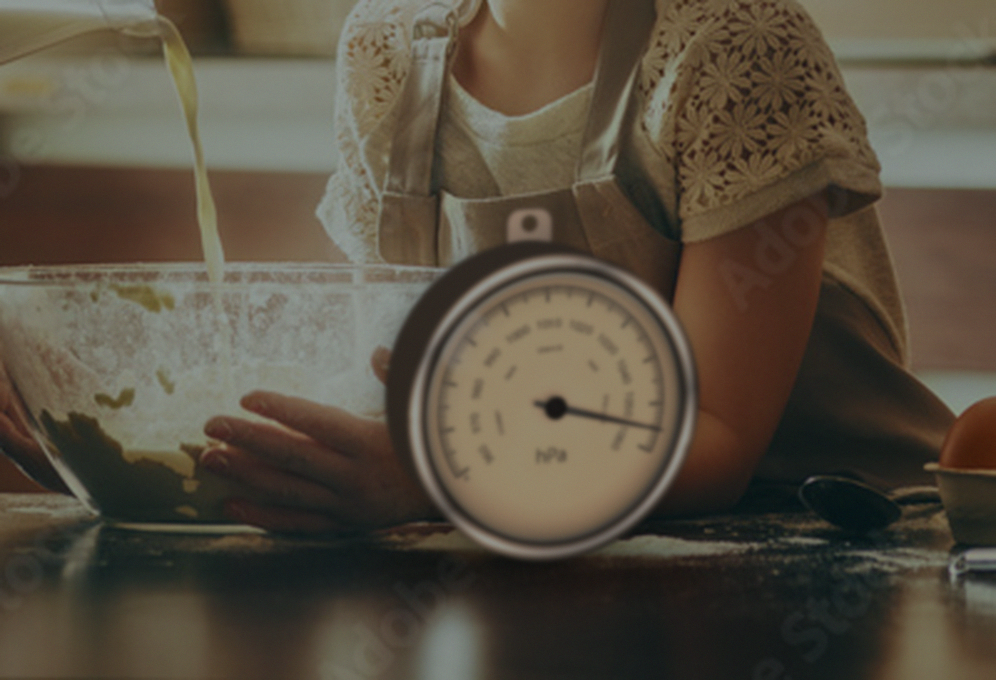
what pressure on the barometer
1055 hPa
